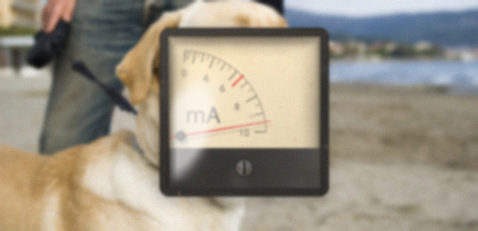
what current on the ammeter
9.5 mA
